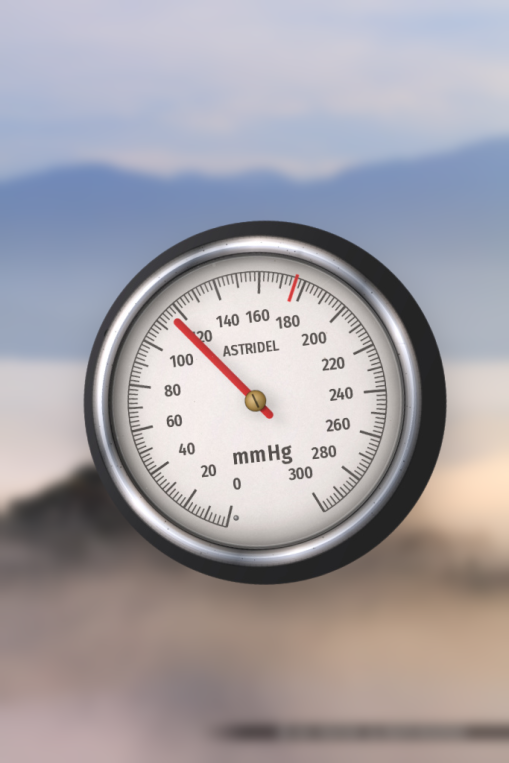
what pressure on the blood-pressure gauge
116 mmHg
